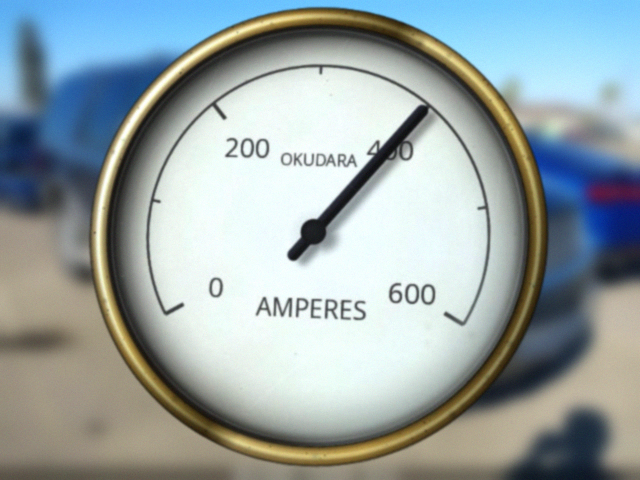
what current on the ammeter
400 A
